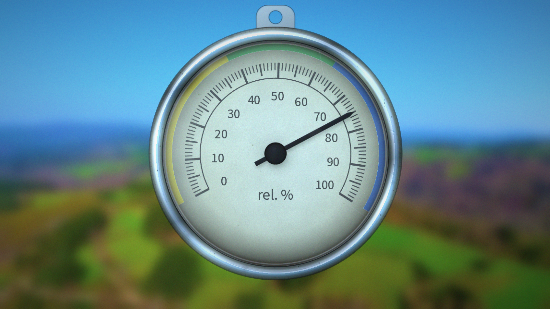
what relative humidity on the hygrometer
75 %
